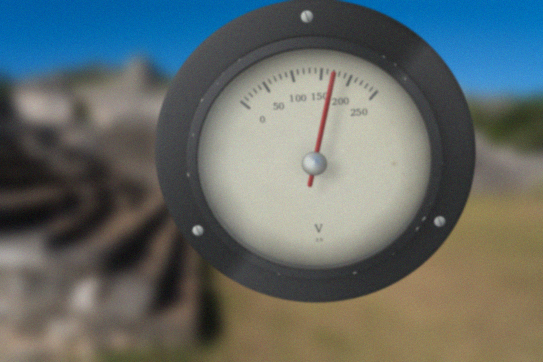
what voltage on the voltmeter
170 V
